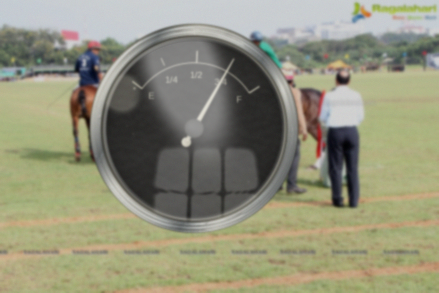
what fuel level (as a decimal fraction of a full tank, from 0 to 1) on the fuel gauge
0.75
